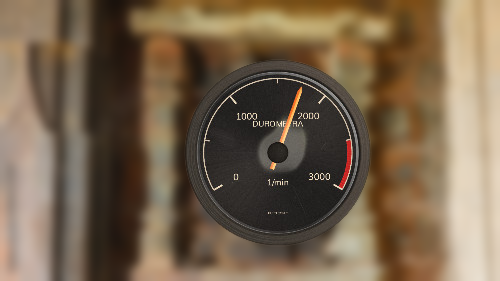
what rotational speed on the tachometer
1750 rpm
